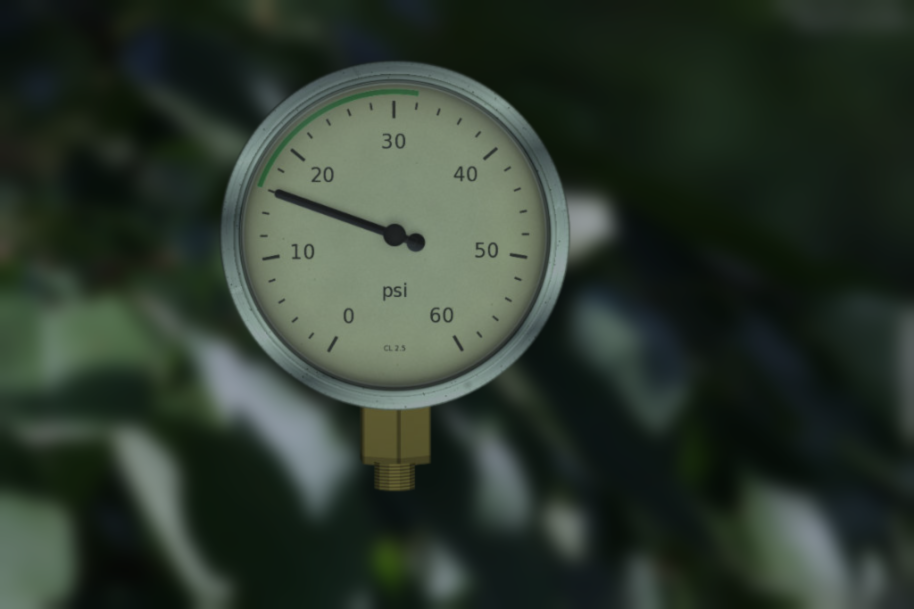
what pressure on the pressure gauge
16 psi
